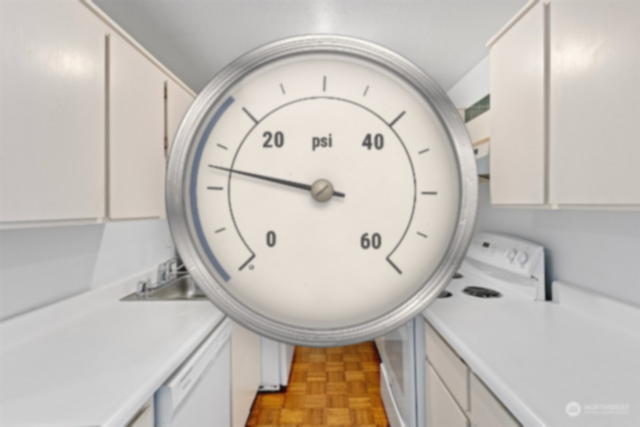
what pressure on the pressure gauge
12.5 psi
